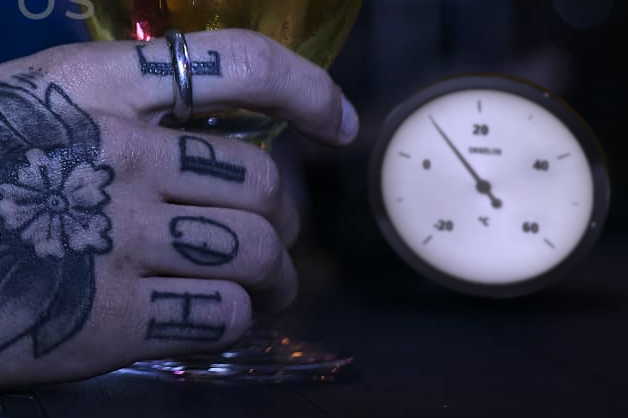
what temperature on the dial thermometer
10 °C
